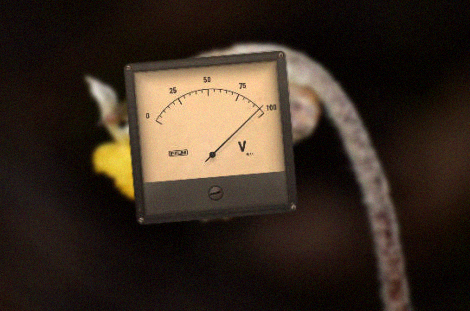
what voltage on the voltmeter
95 V
